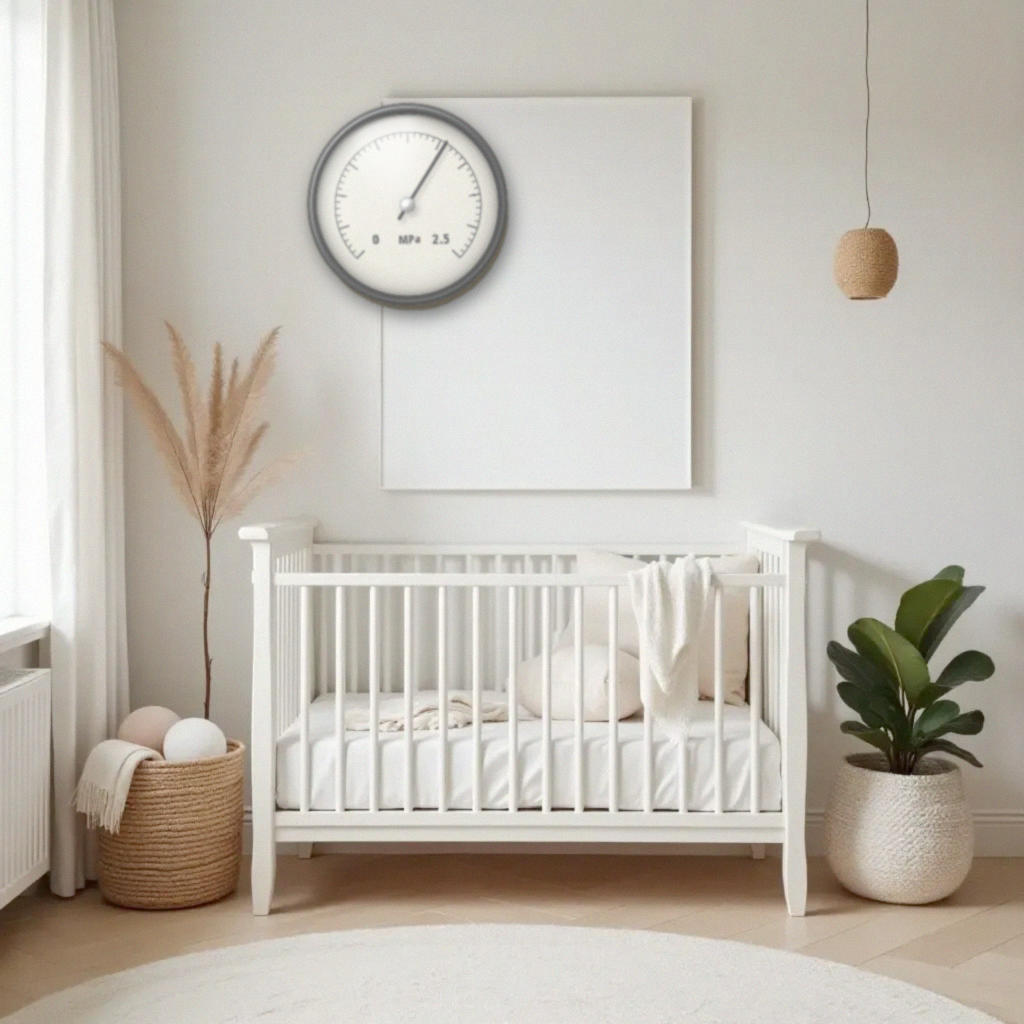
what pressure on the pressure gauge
1.55 MPa
